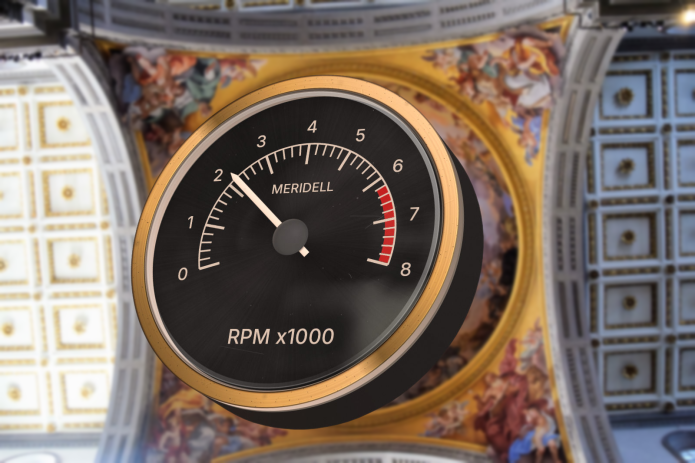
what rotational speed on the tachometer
2200 rpm
